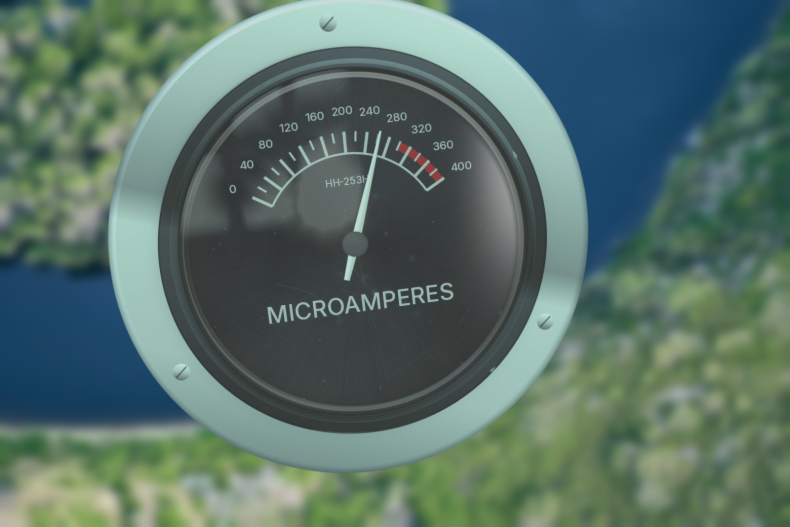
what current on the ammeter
260 µA
